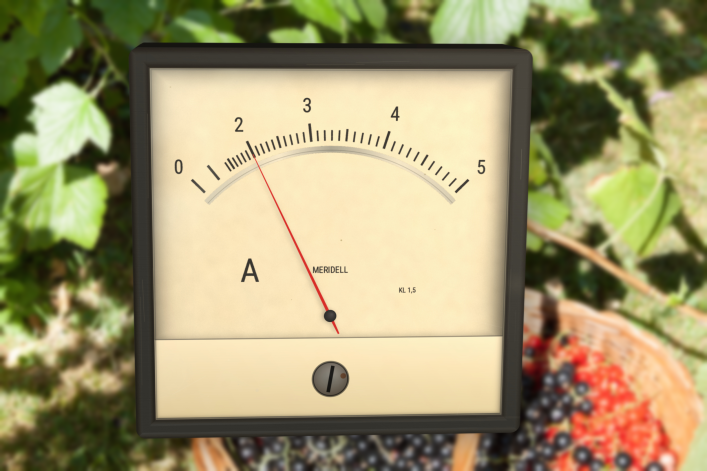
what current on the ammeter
2 A
